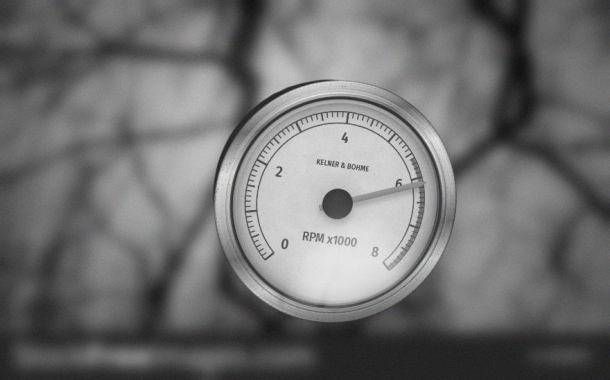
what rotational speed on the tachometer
6100 rpm
